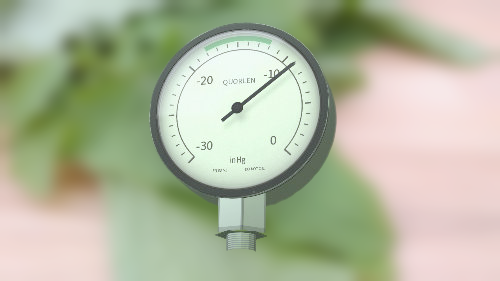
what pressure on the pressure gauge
-9 inHg
